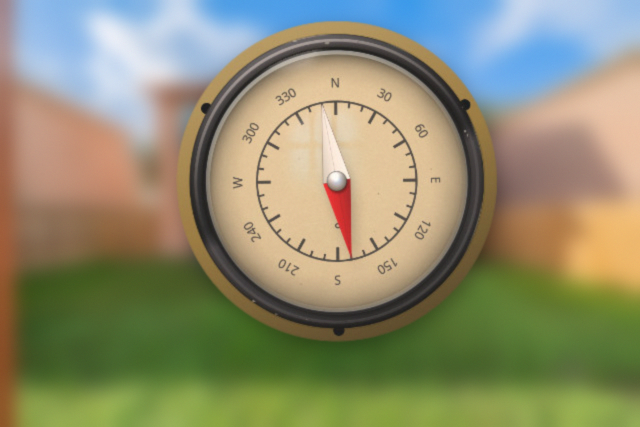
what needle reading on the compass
170 °
